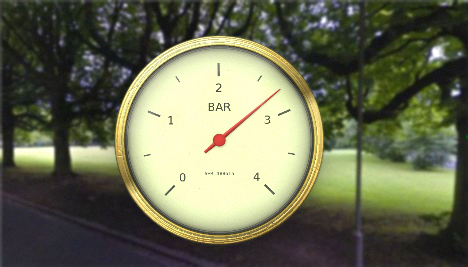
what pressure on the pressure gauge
2.75 bar
